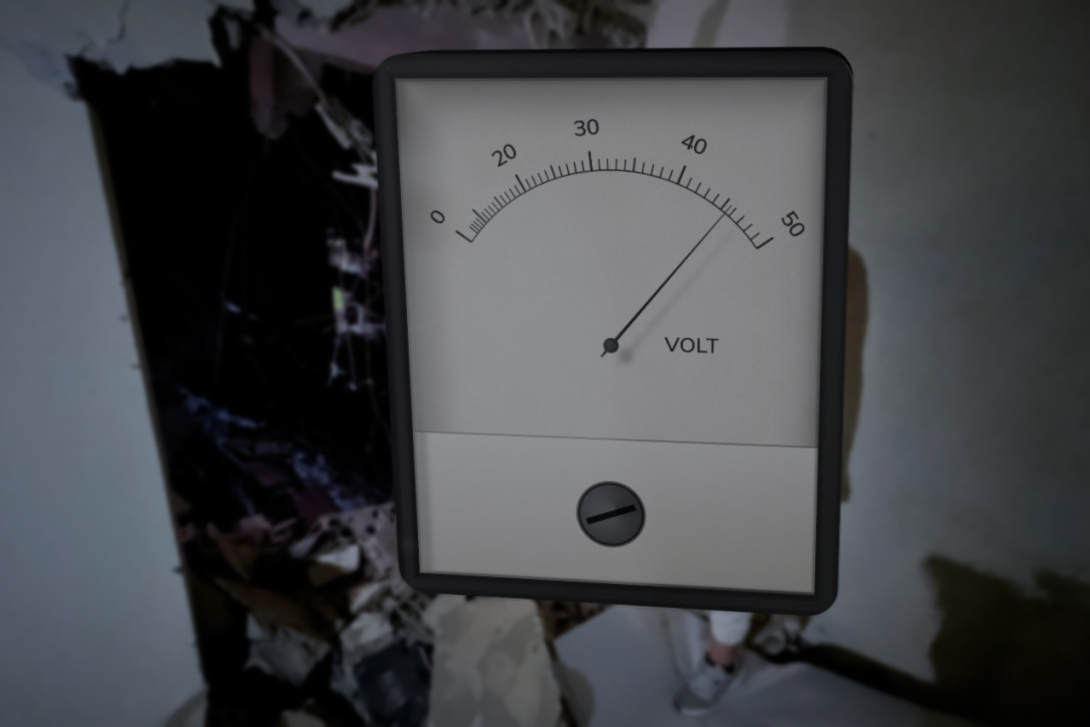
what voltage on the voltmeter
45.5 V
